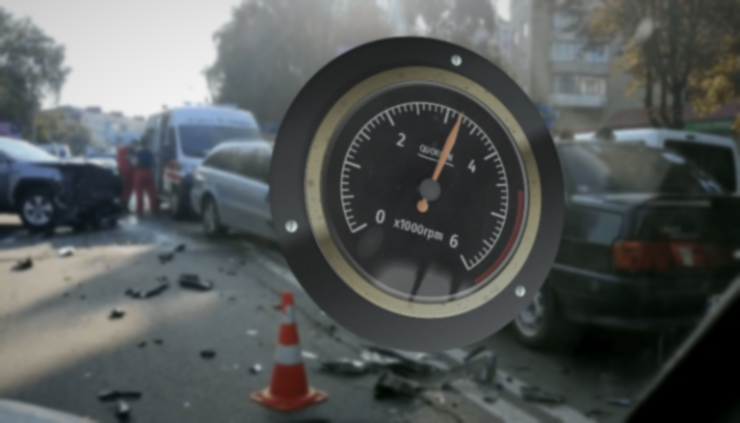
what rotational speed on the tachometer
3200 rpm
